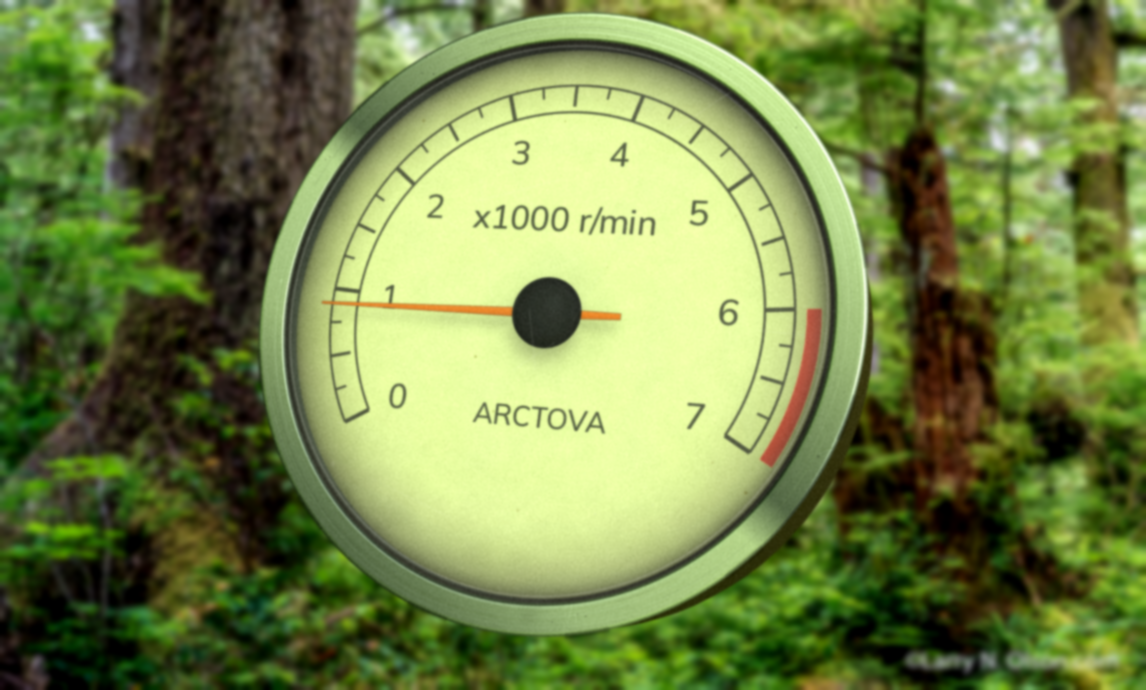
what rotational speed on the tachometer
875 rpm
